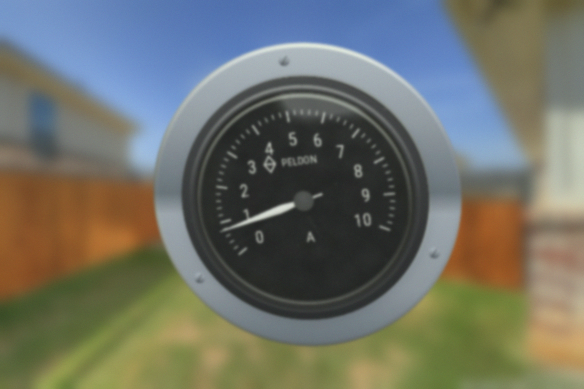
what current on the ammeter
0.8 A
